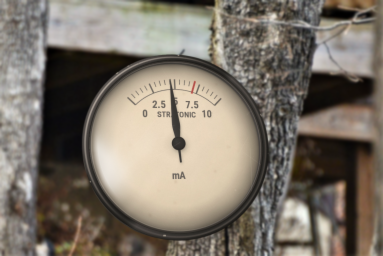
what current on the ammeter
4.5 mA
